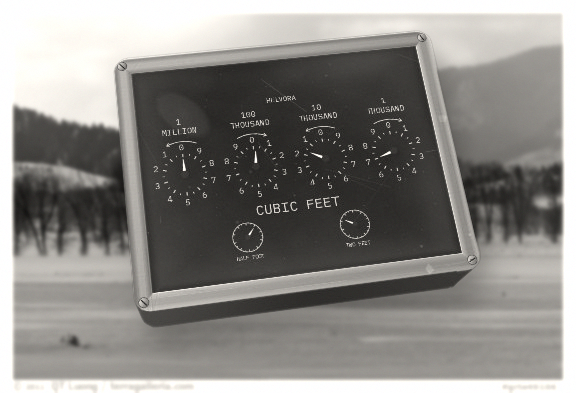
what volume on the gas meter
1700 ft³
